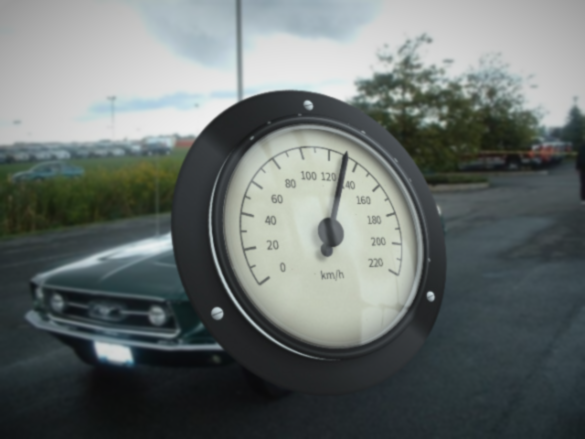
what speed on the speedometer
130 km/h
